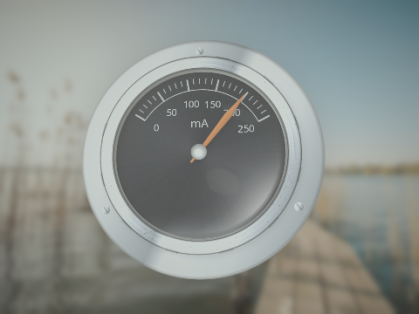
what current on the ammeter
200 mA
